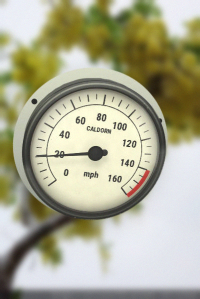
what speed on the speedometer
20 mph
